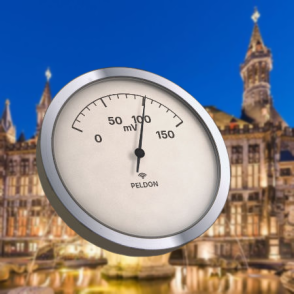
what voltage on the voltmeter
100 mV
